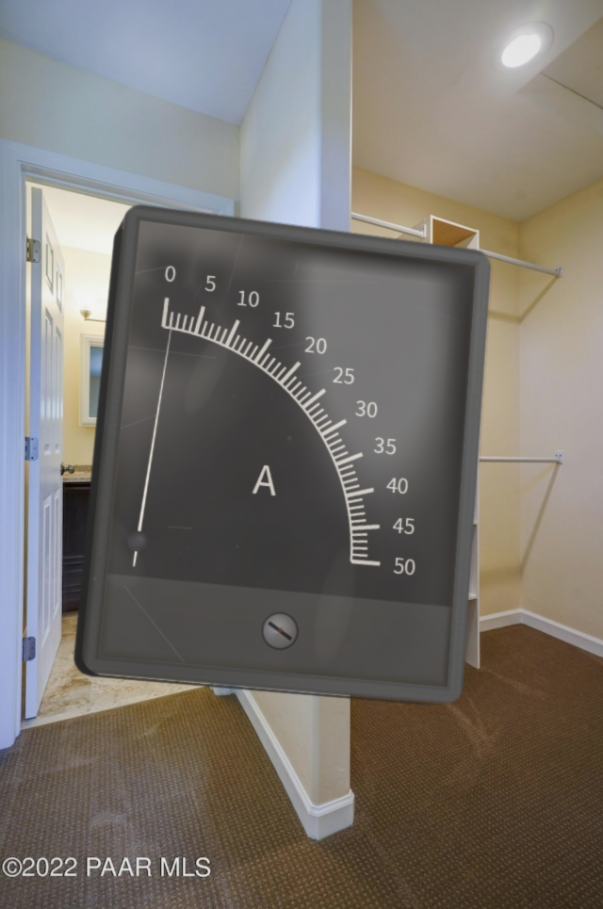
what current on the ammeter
1 A
